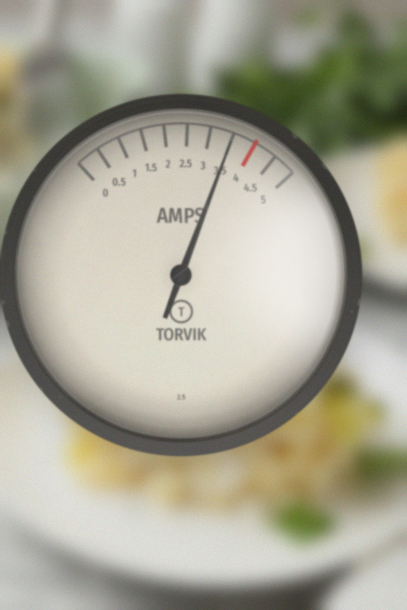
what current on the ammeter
3.5 A
